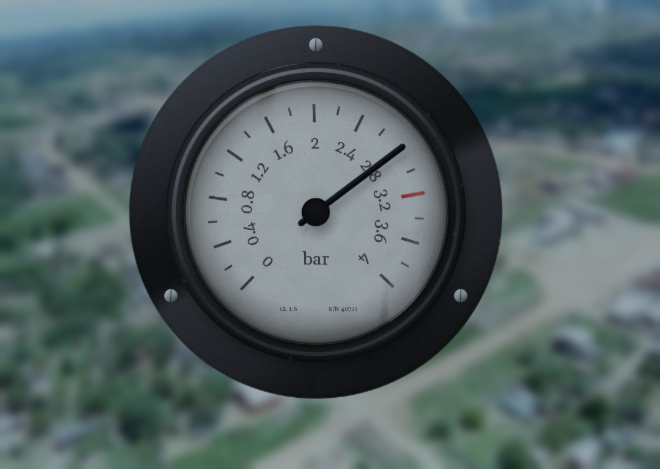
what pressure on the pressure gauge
2.8 bar
